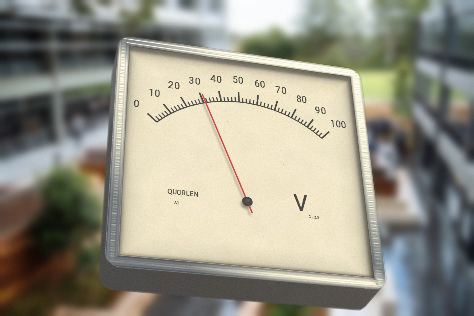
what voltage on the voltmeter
30 V
